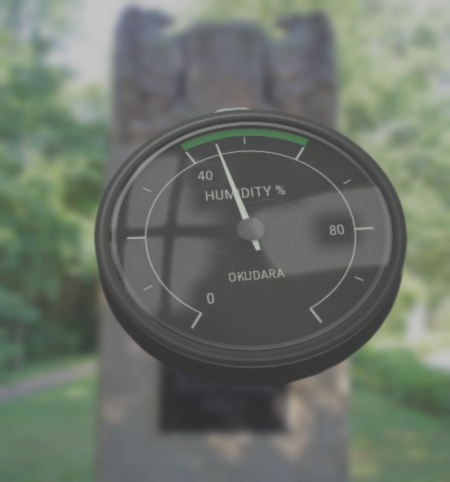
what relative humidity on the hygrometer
45 %
